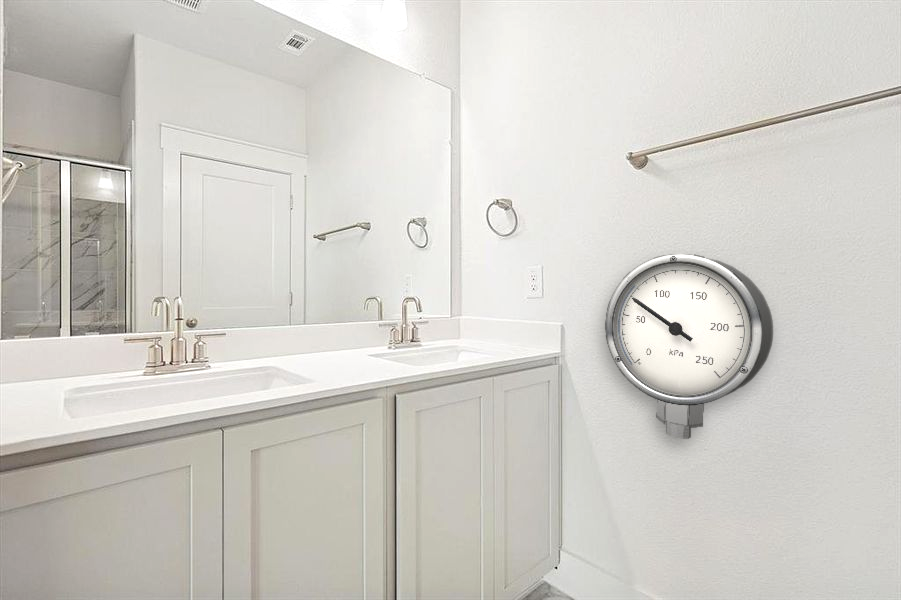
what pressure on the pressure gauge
70 kPa
